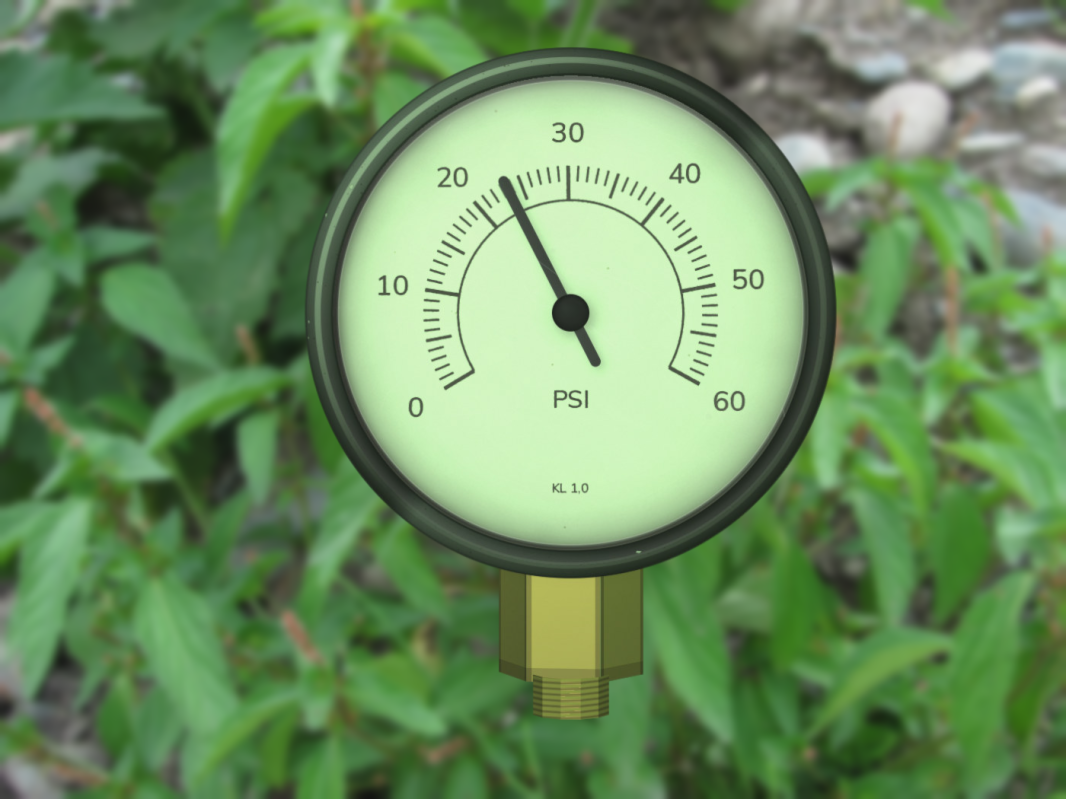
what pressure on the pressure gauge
23.5 psi
